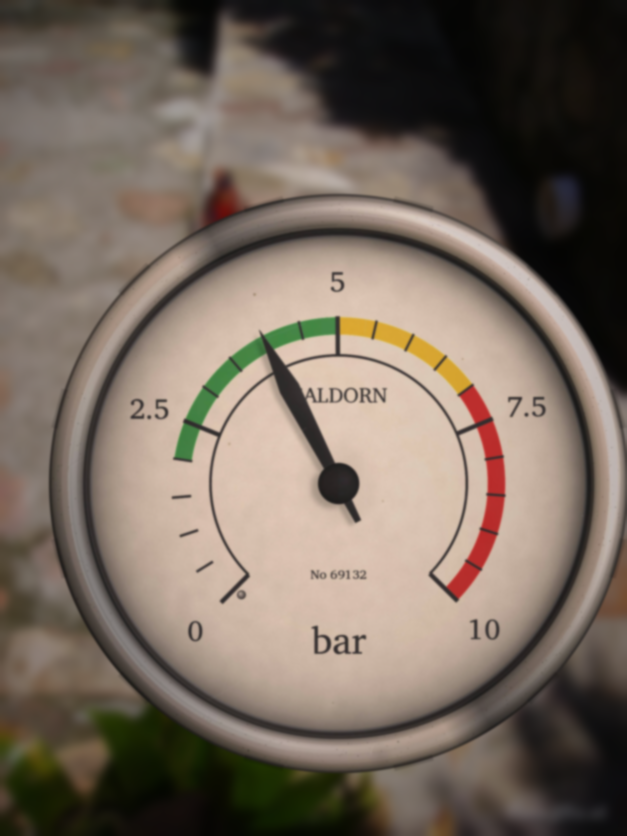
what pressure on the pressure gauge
4 bar
